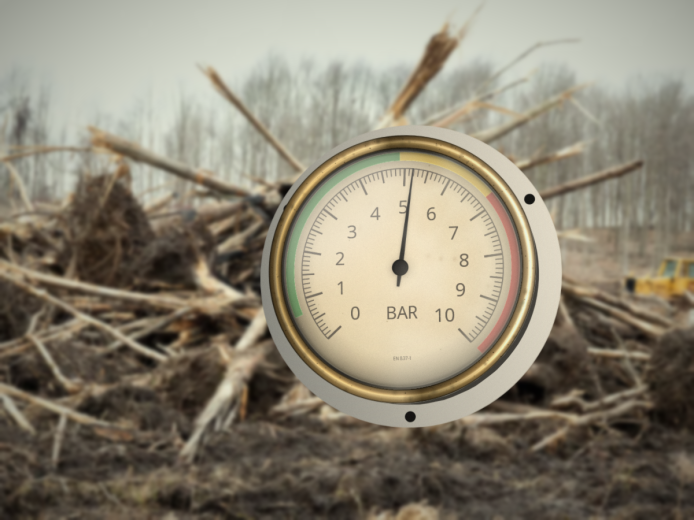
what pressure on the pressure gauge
5.2 bar
